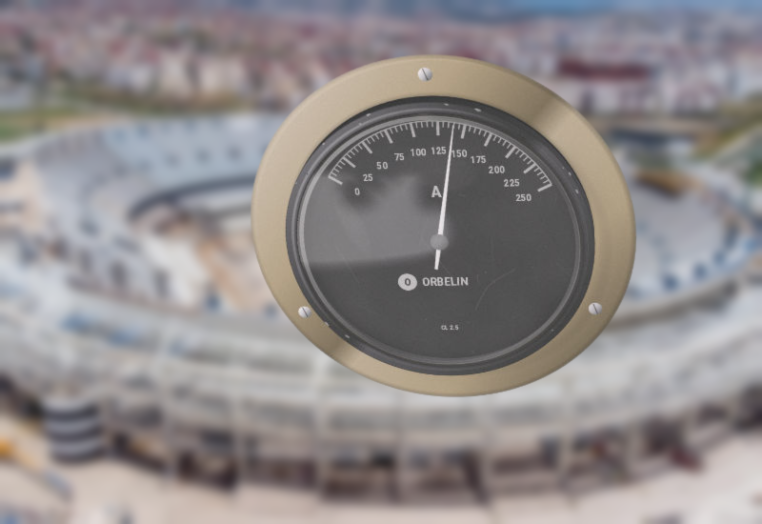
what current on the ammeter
140 A
